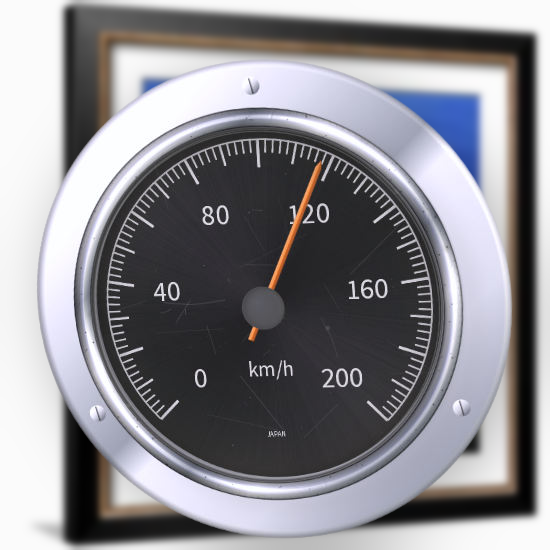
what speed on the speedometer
118 km/h
